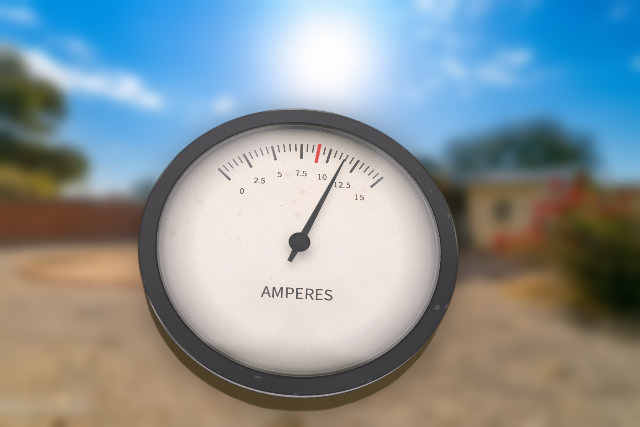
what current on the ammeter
11.5 A
